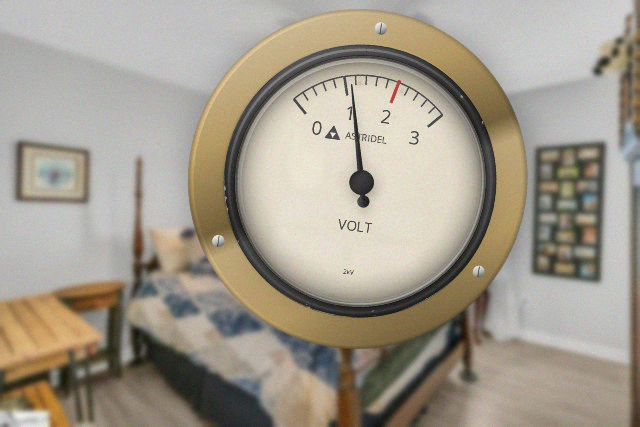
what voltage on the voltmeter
1.1 V
